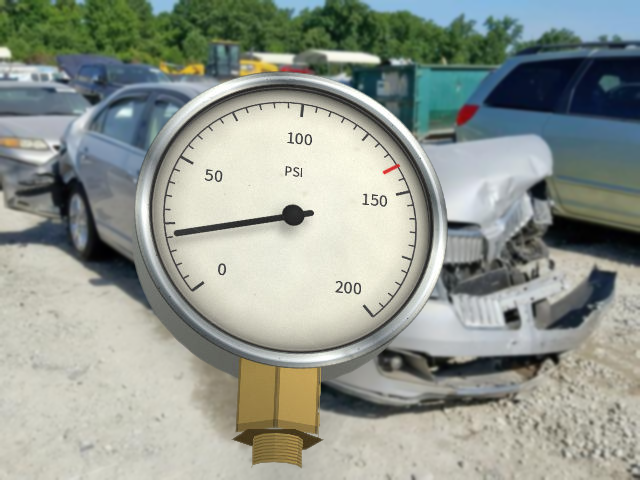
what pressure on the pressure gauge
20 psi
